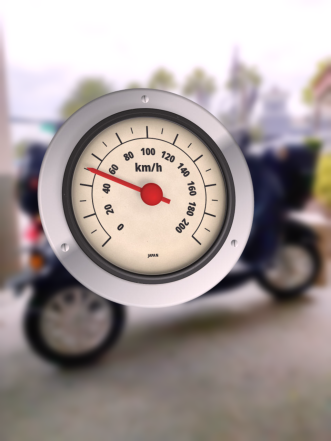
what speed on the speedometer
50 km/h
